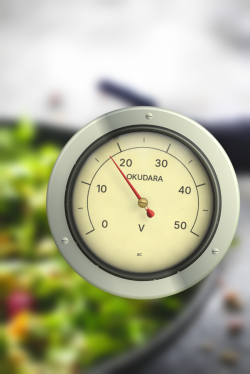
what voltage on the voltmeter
17.5 V
